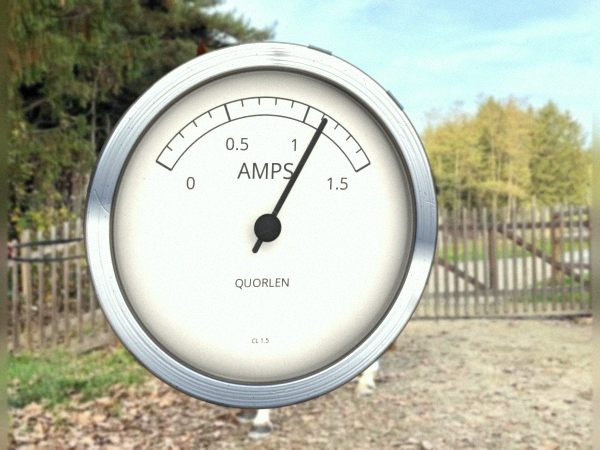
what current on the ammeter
1.1 A
